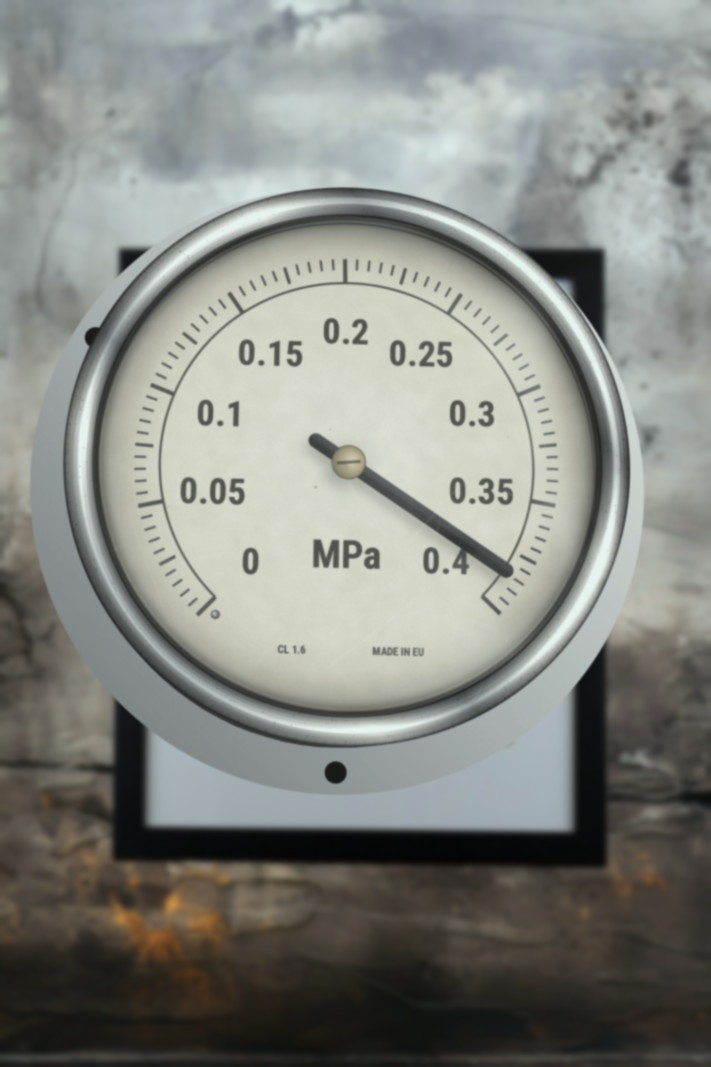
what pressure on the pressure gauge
0.385 MPa
